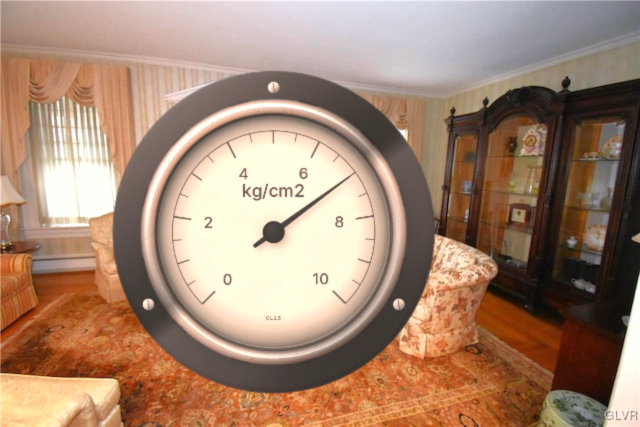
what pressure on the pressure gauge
7 kg/cm²
